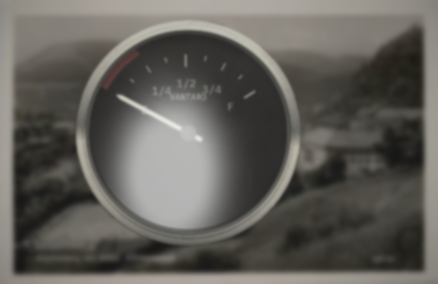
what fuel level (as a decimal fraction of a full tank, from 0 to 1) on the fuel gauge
0
